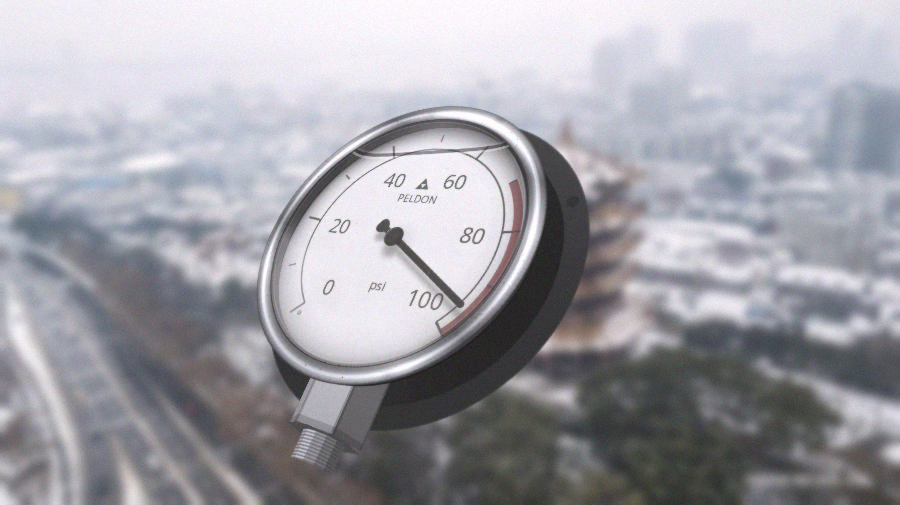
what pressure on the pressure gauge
95 psi
